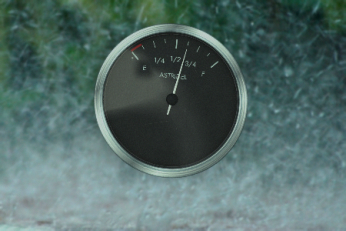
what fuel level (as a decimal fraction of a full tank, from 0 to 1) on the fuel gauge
0.625
